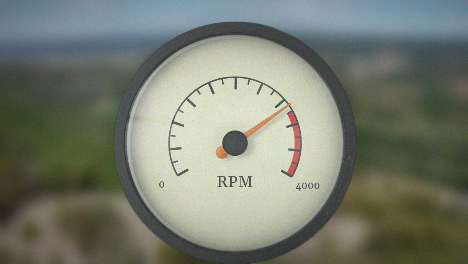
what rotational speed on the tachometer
2900 rpm
